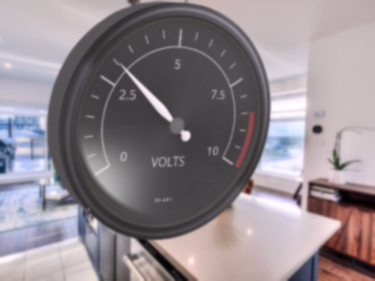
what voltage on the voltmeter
3 V
